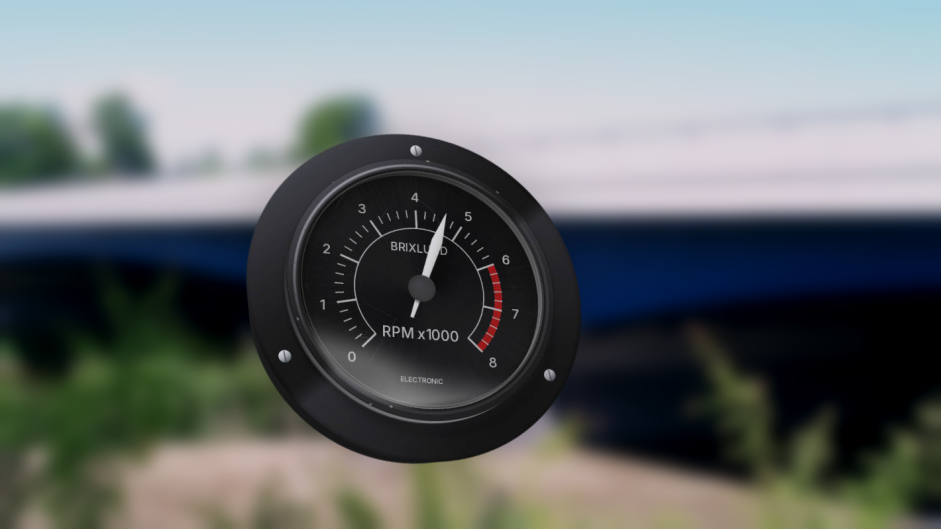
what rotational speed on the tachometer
4600 rpm
